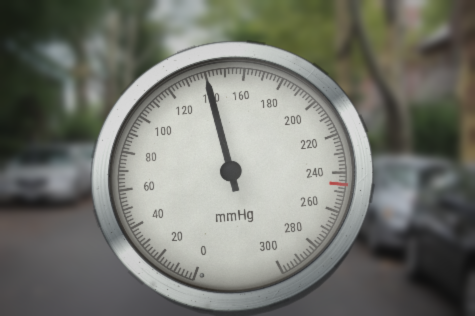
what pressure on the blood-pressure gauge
140 mmHg
